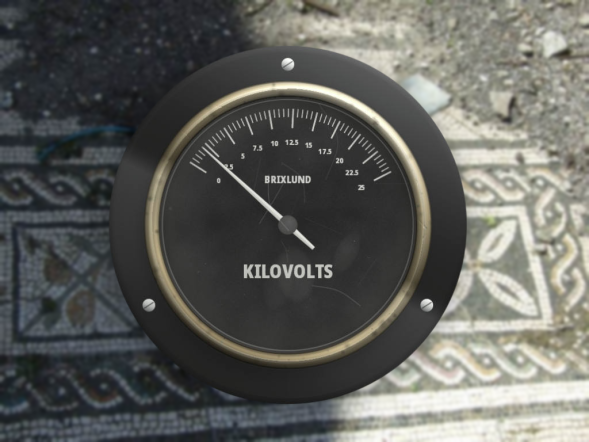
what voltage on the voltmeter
2 kV
